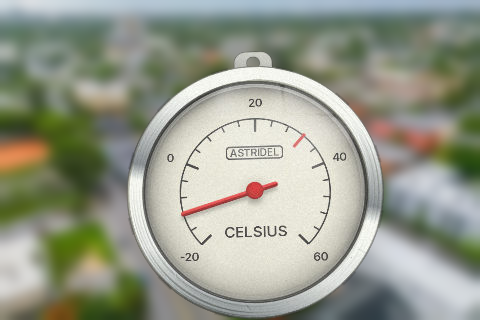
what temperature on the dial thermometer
-12 °C
